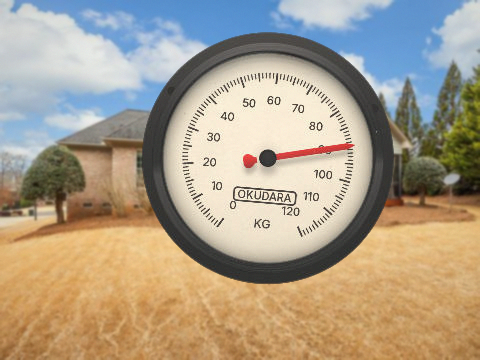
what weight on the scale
90 kg
